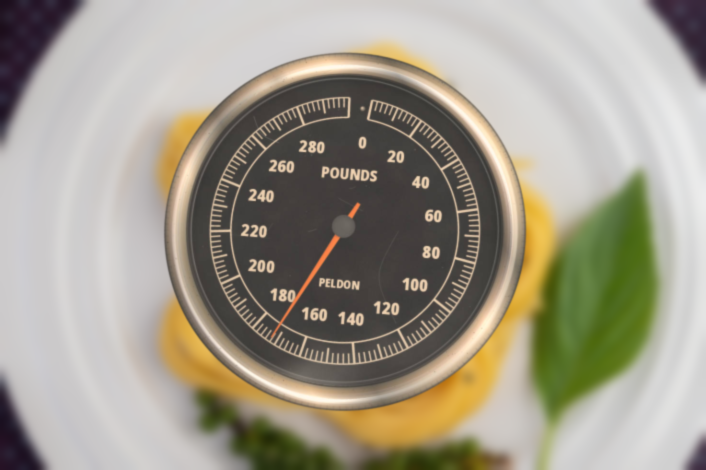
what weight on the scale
172 lb
